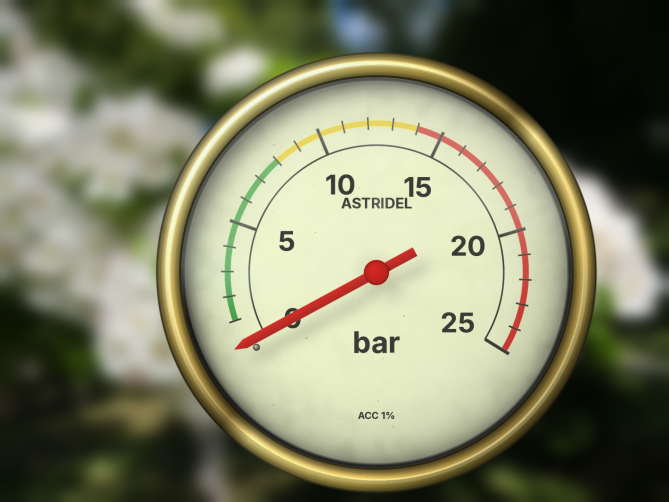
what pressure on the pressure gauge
0 bar
